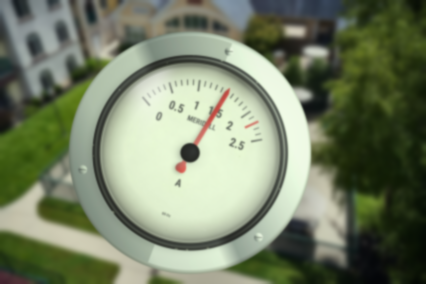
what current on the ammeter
1.5 A
